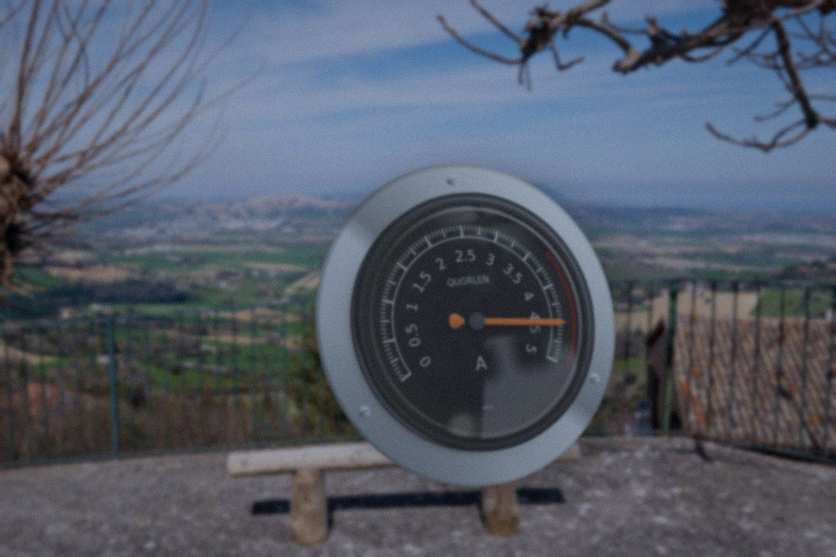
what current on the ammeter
4.5 A
